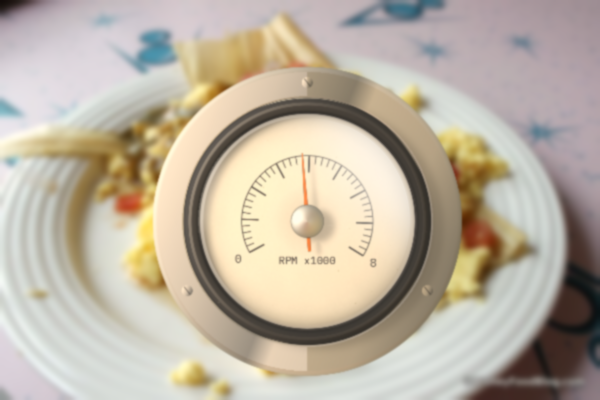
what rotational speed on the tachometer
3800 rpm
